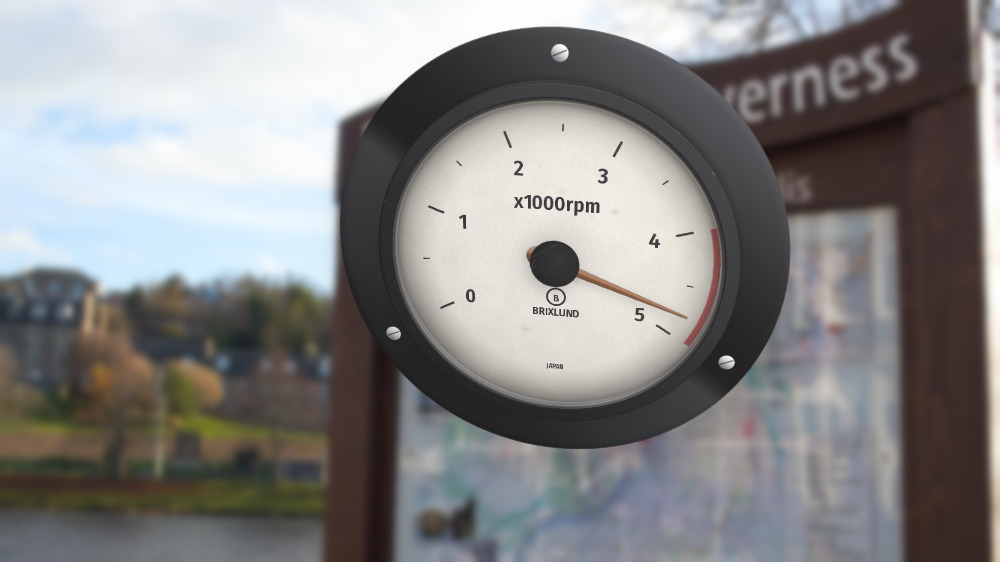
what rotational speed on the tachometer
4750 rpm
